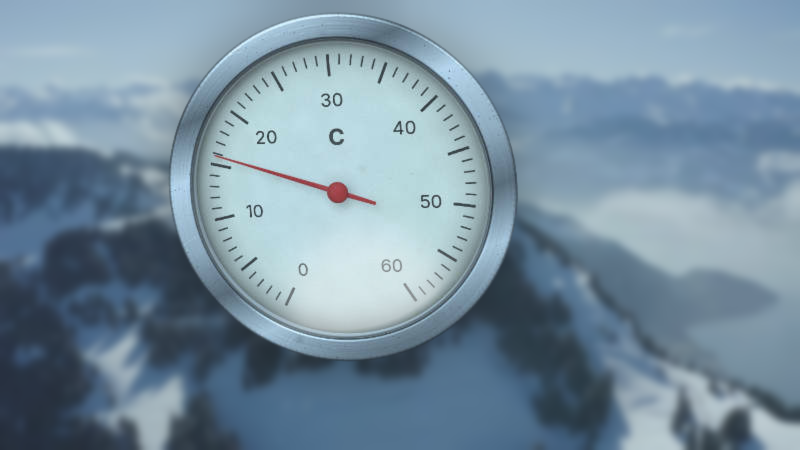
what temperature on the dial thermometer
16 °C
